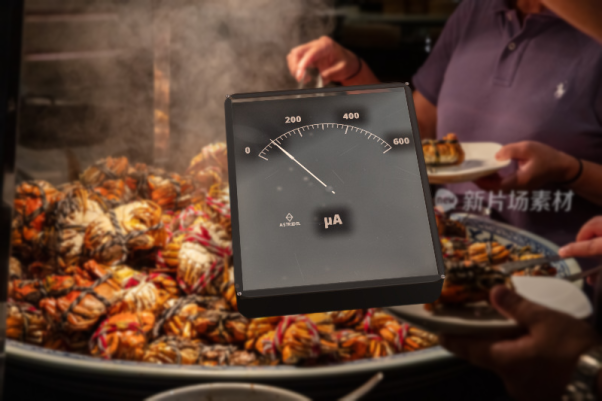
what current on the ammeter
80 µA
